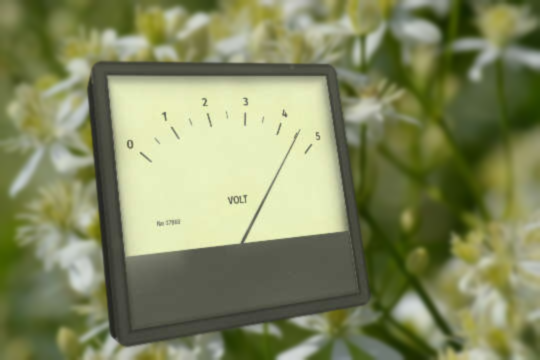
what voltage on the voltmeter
4.5 V
